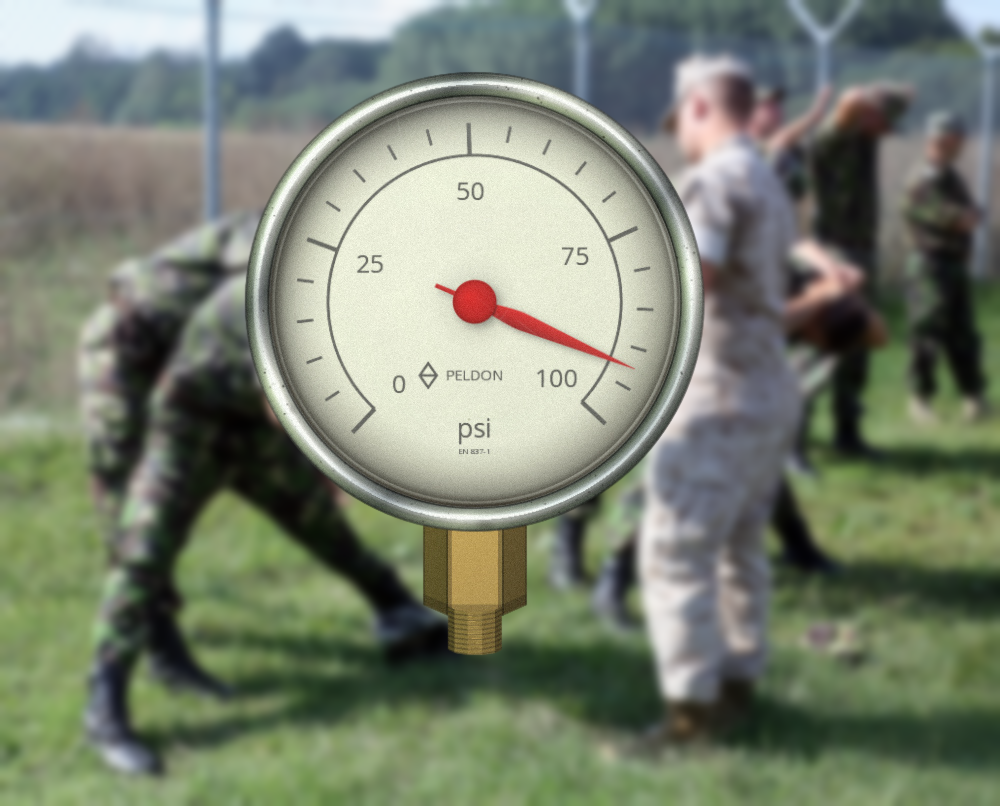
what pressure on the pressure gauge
92.5 psi
